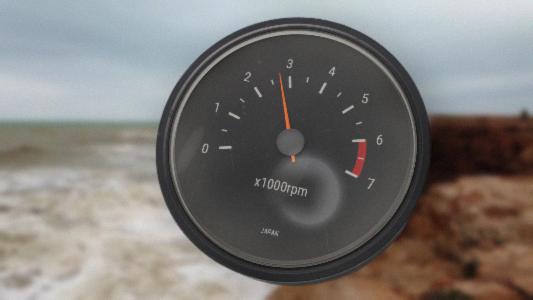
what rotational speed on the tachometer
2750 rpm
